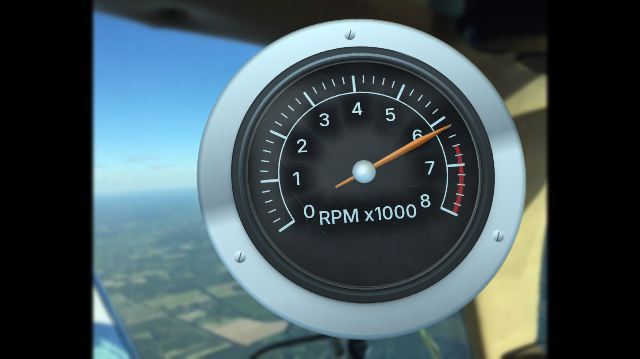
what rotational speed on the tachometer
6200 rpm
